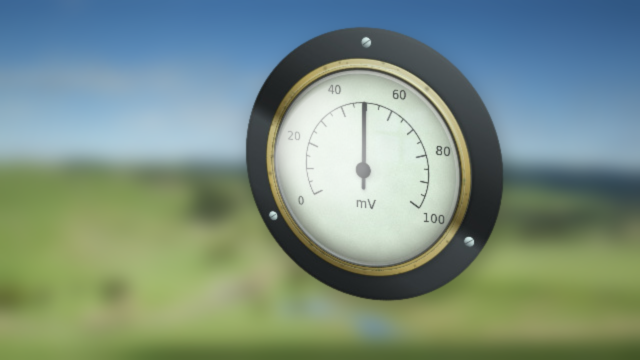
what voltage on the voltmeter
50 mV
